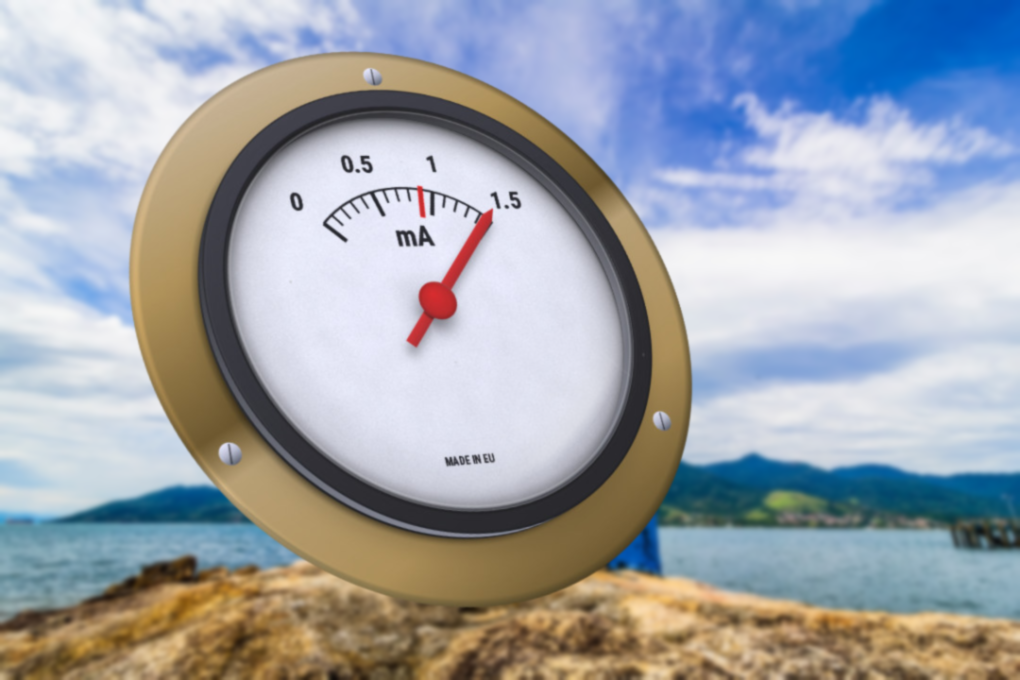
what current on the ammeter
1.45 mA
